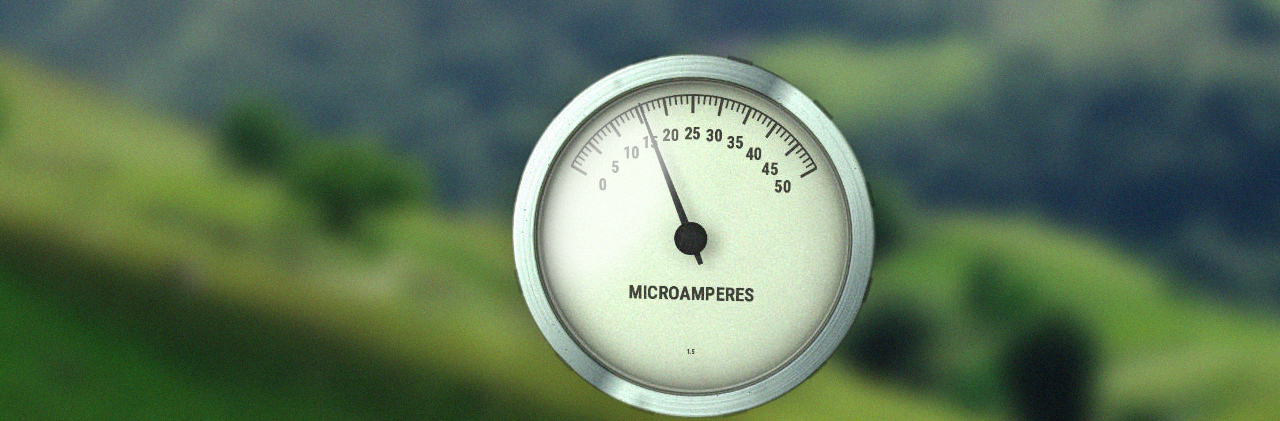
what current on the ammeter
16 µA
